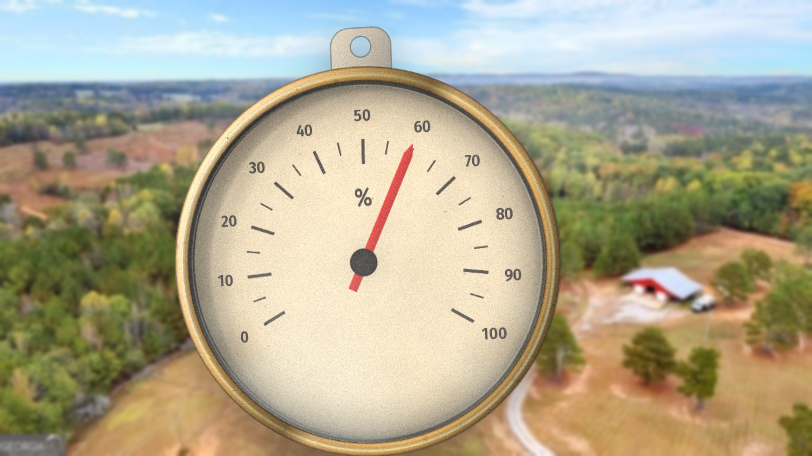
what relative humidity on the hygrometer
60 %
